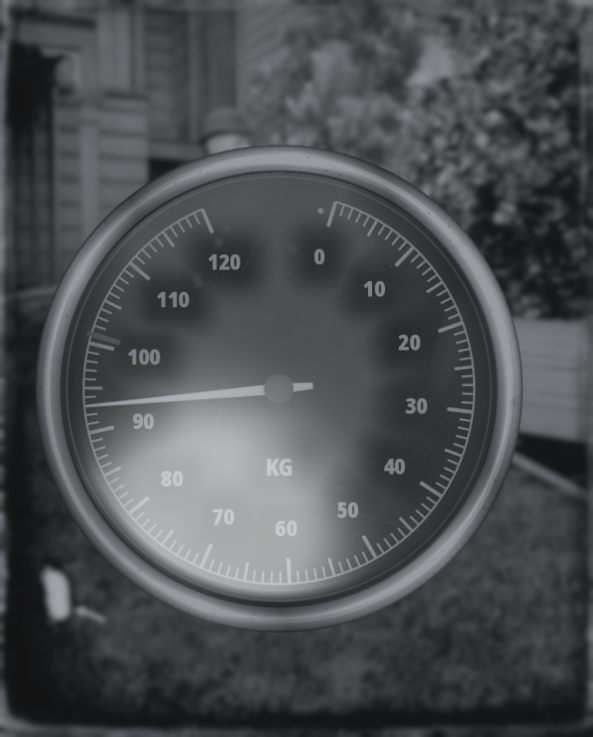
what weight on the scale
93 kg
